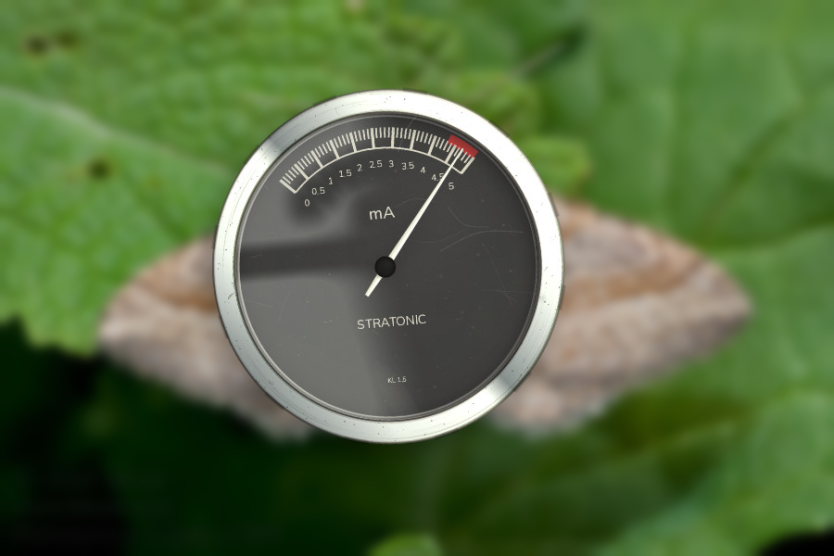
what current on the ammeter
4.7 mA
